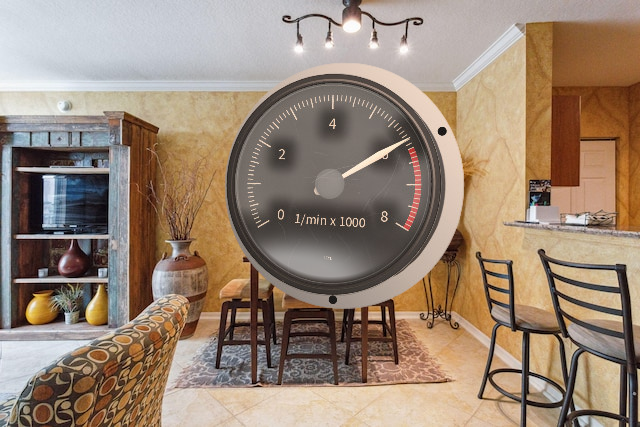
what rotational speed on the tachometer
6000 rpm
